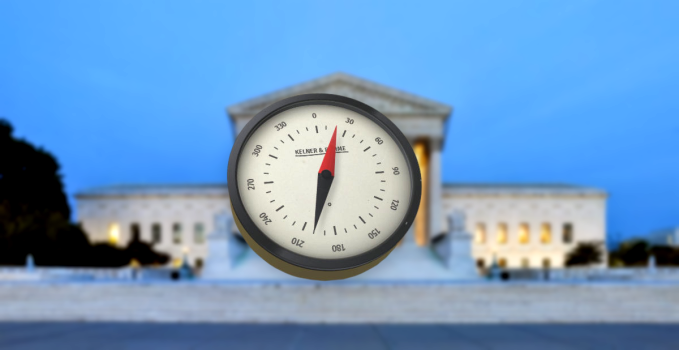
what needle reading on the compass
20 °
